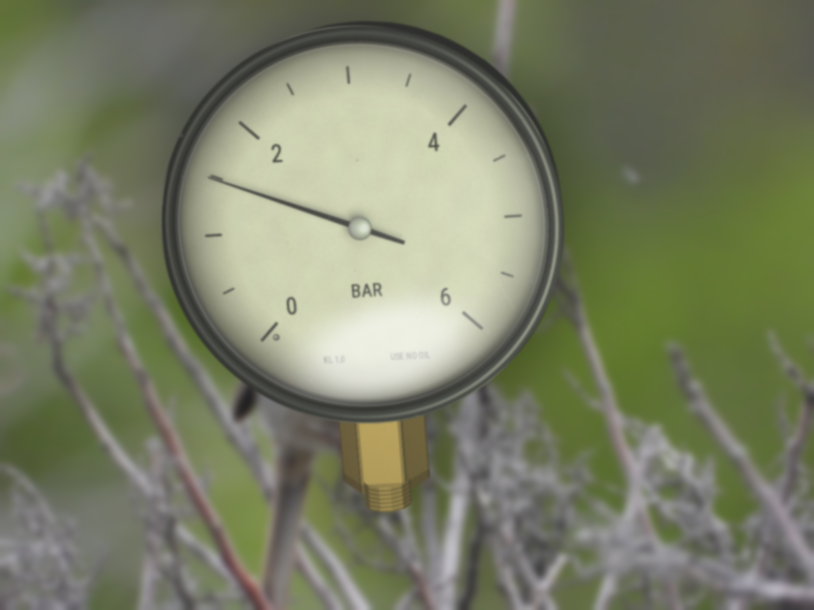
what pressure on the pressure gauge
1.5 bar
